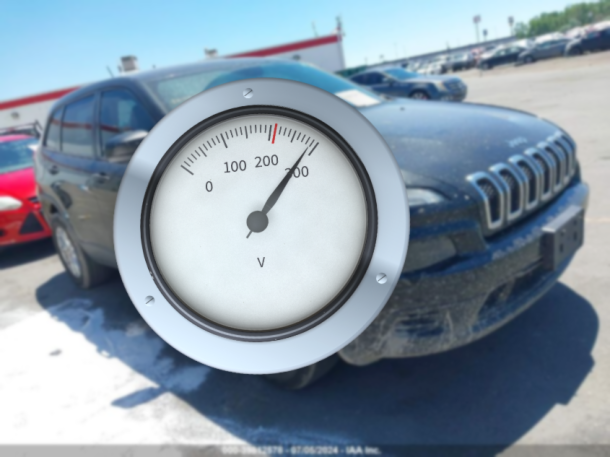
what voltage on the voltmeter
290 V
